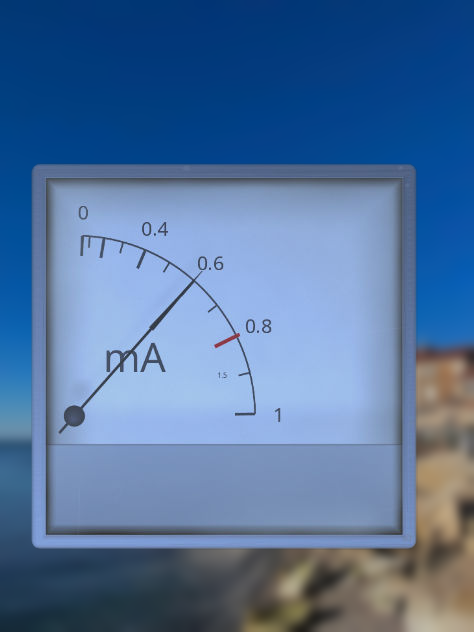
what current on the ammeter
0.6 mA
